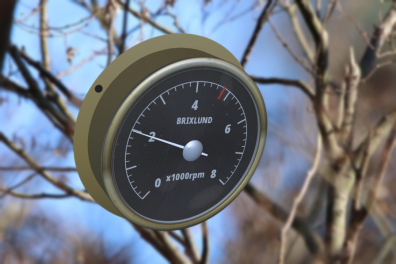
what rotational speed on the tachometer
2000 rpm
